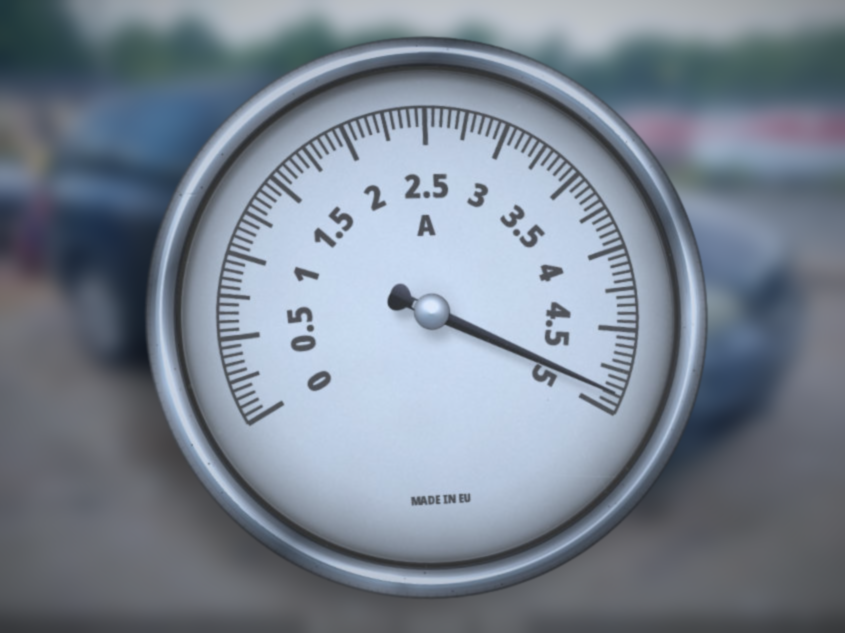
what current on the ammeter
4.9 A
